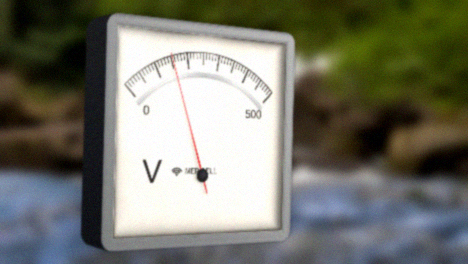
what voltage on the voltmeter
150 V
